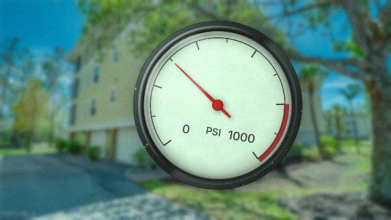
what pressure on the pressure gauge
300 psi
